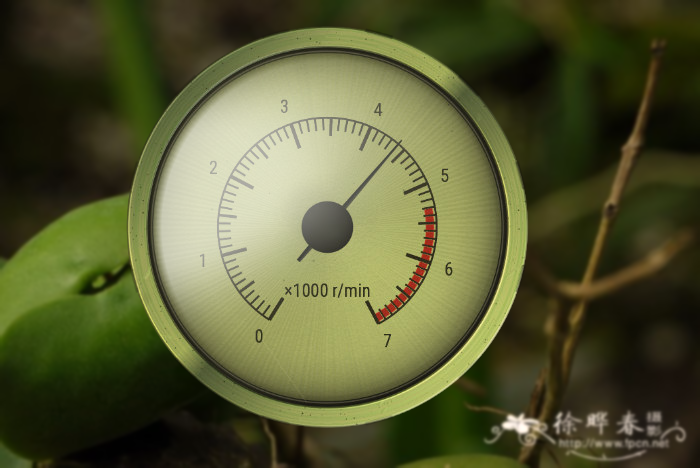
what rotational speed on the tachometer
4400 rpm
